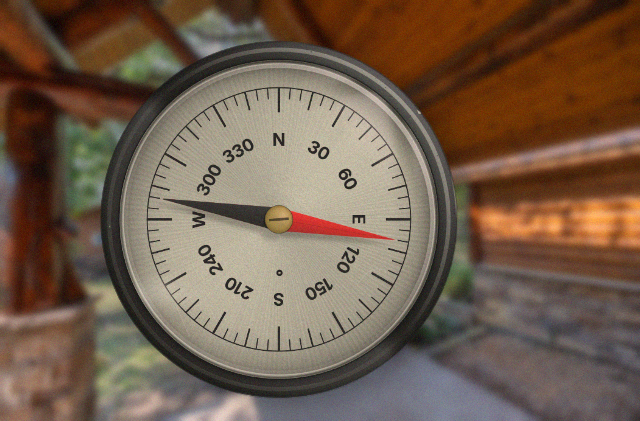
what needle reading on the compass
100 °
